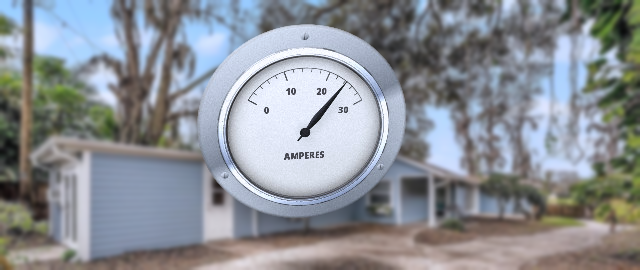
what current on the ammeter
24 A
